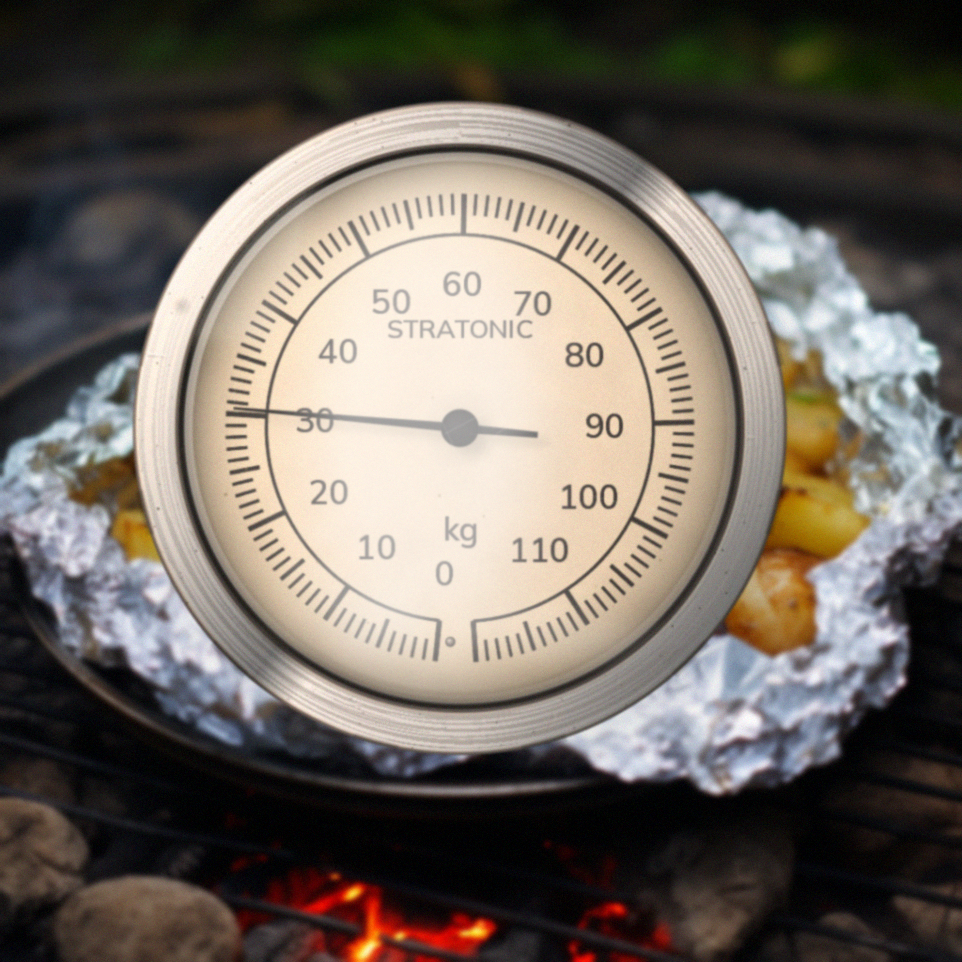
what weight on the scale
30.5 kg
